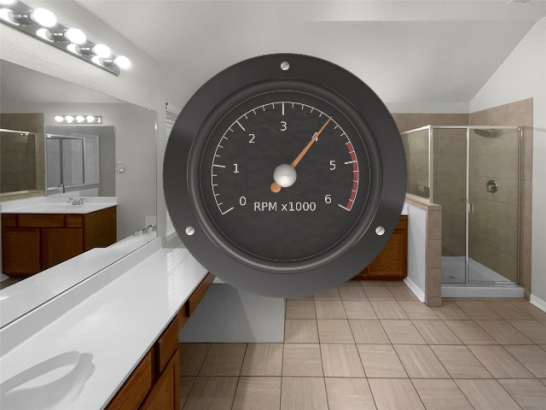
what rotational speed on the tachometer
4000 rpm
